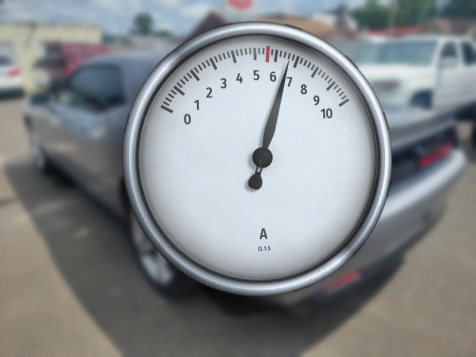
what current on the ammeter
6.6 A
